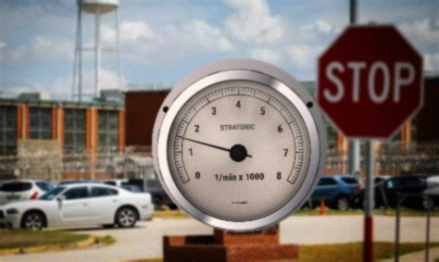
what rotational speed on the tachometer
1500 rpm
